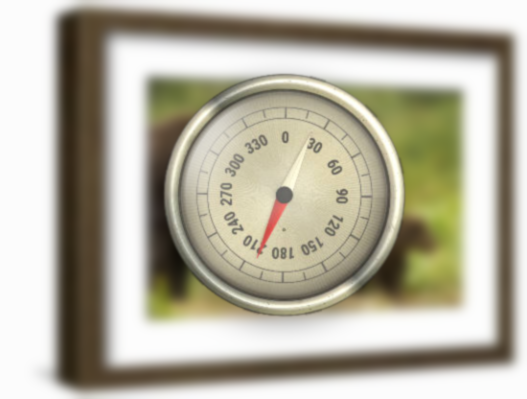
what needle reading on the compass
202.5 °
